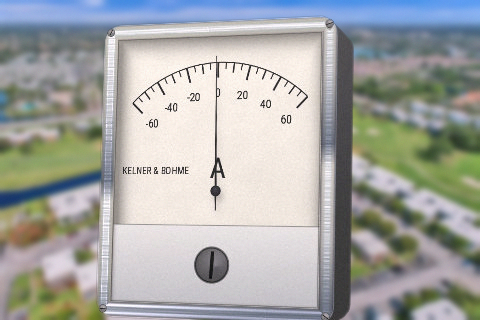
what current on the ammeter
0 A
